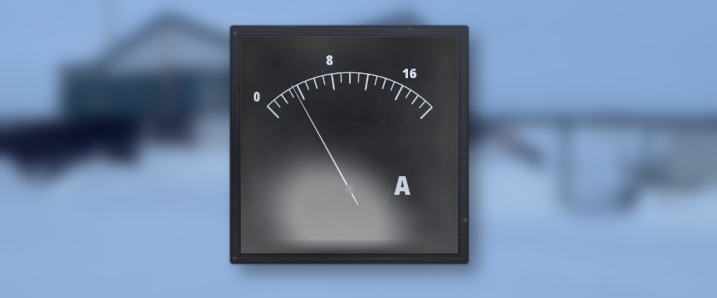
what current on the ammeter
3.5 A
